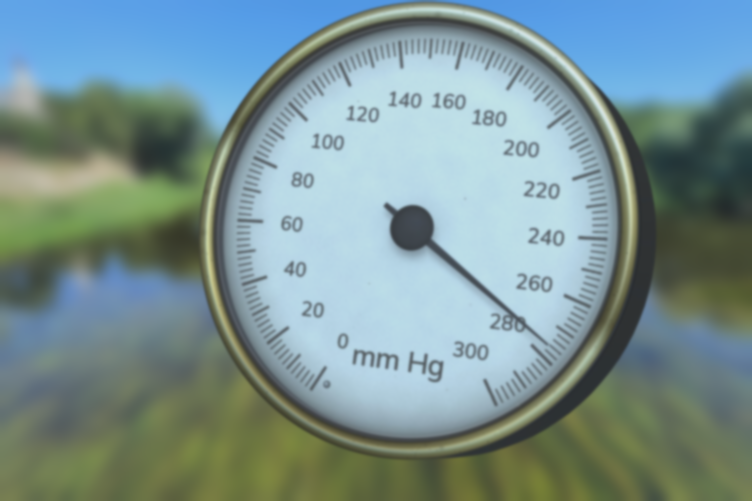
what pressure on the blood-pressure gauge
276 mmHg
